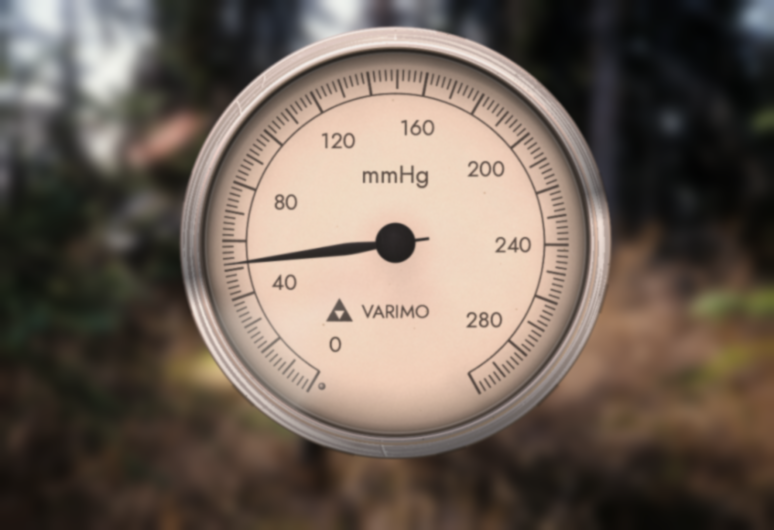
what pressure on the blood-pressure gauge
52 mmHg
